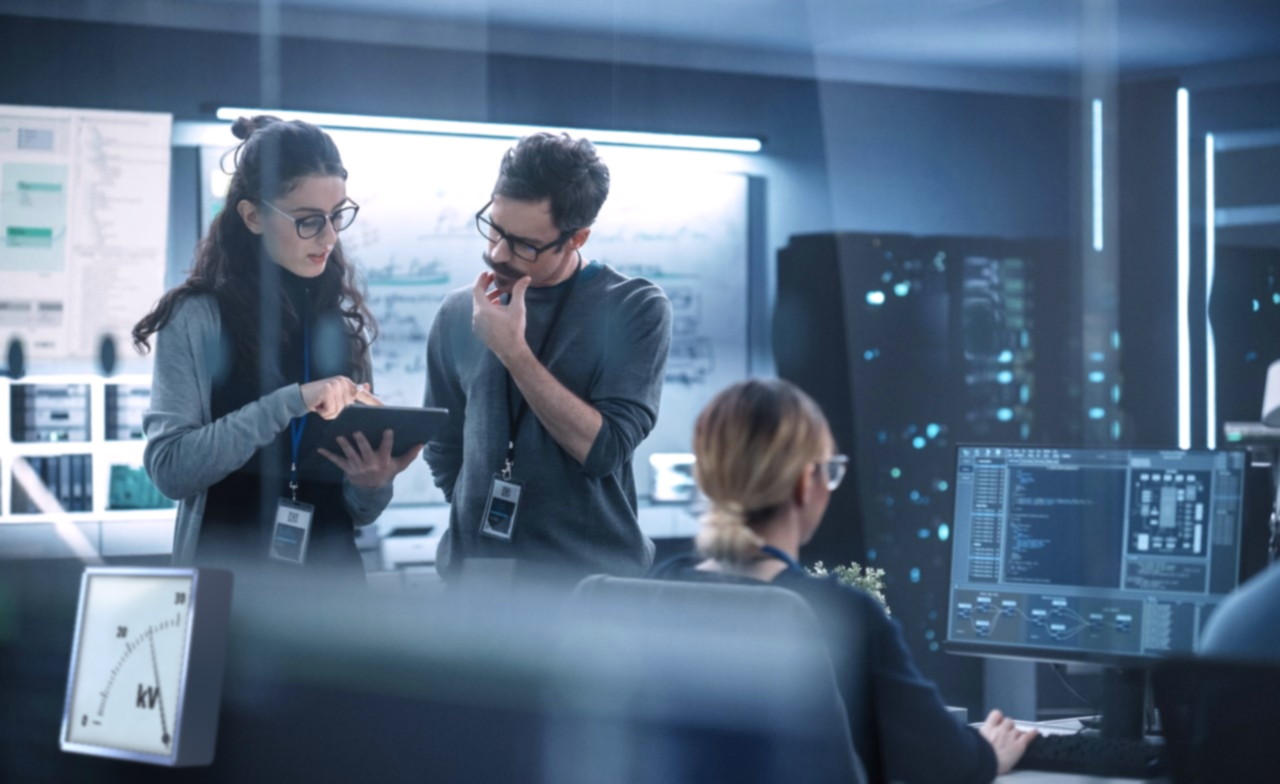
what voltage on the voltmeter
25 kV
